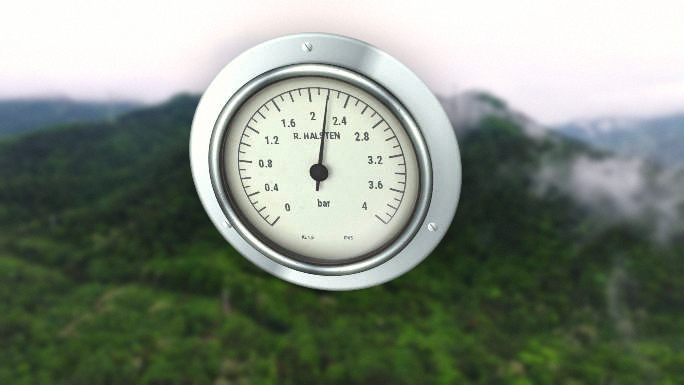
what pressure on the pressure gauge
2.2 bar
